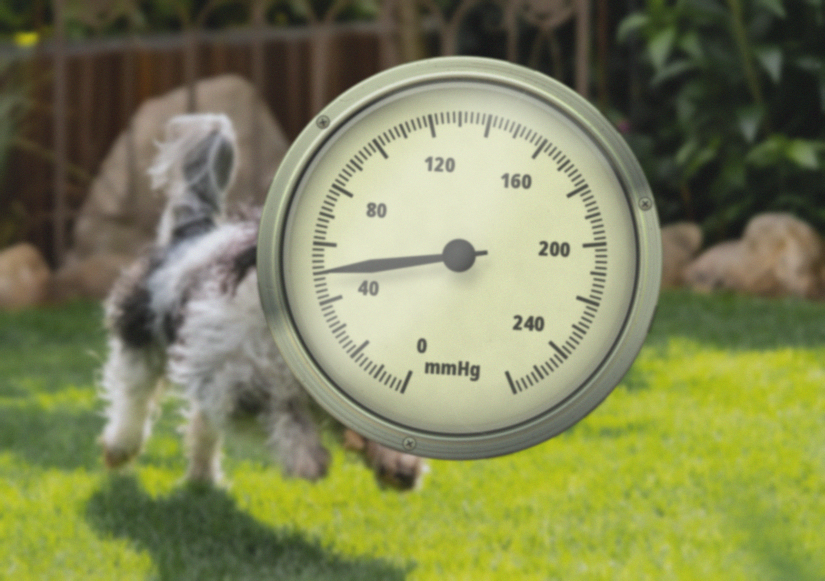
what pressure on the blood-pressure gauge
50 mmHg
